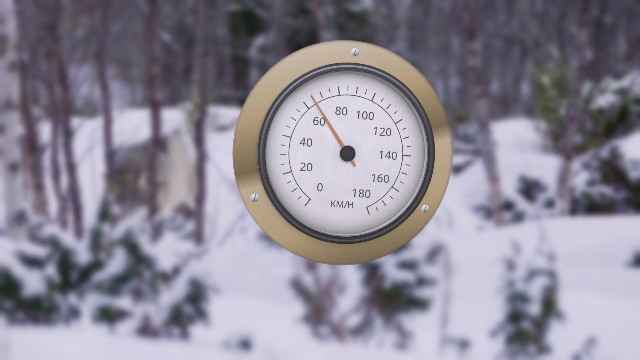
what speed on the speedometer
65 km/h
